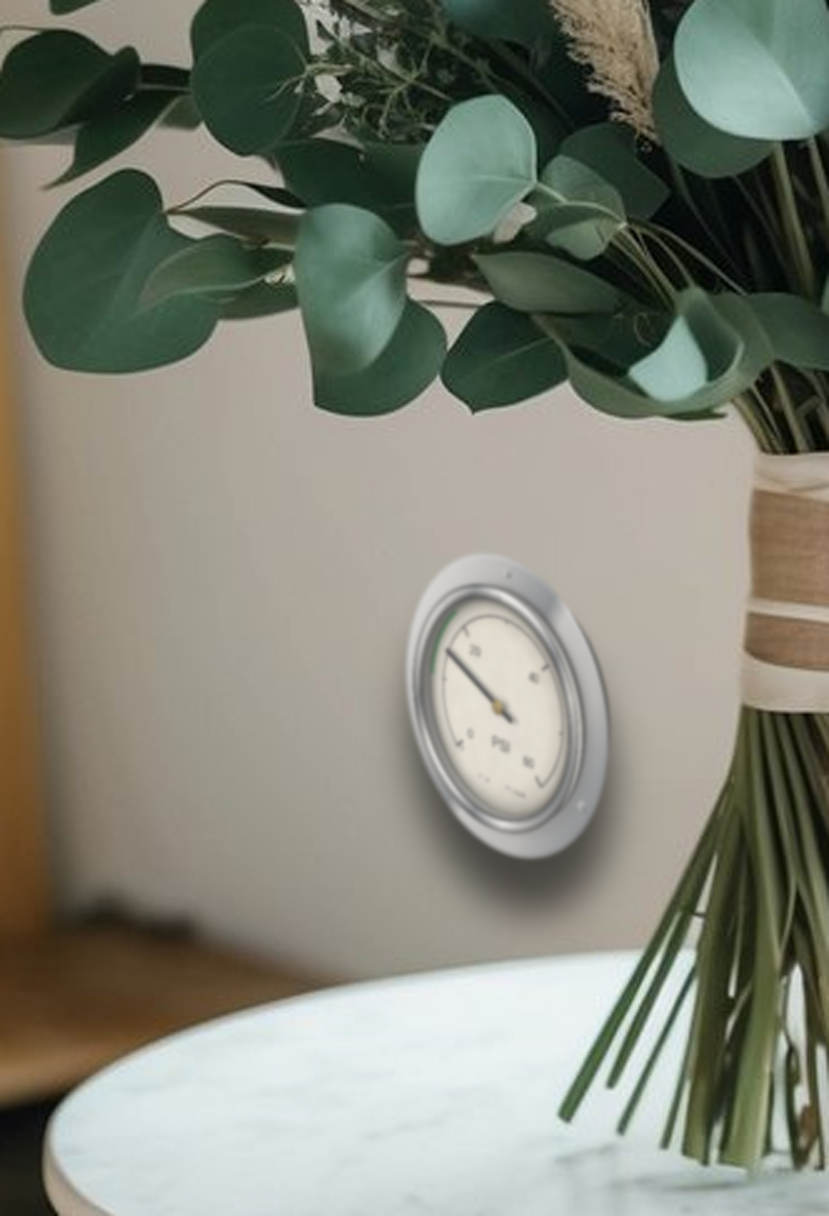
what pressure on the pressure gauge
15 psi
